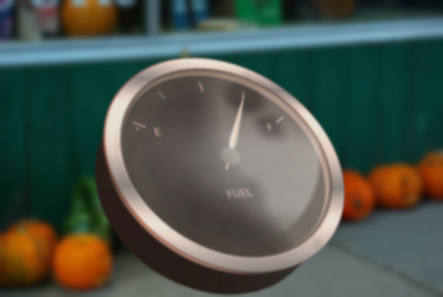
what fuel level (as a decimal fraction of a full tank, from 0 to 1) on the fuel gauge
0.75
